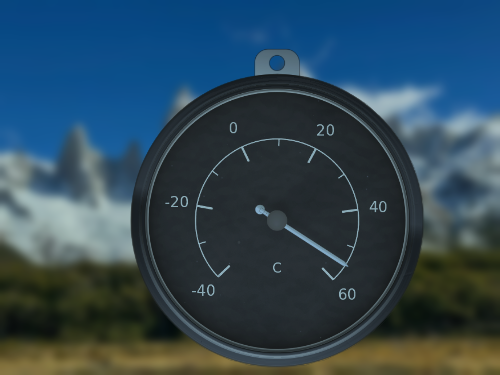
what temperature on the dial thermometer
55 °C
